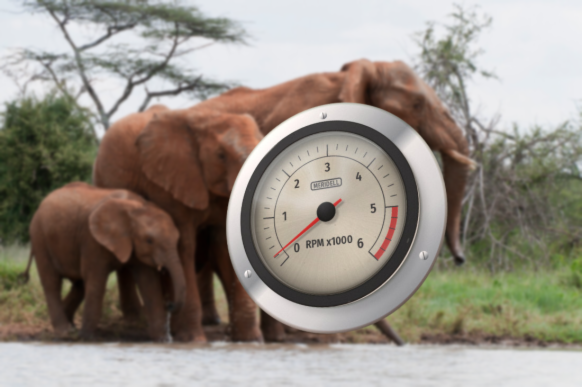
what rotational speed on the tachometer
200 rpm
